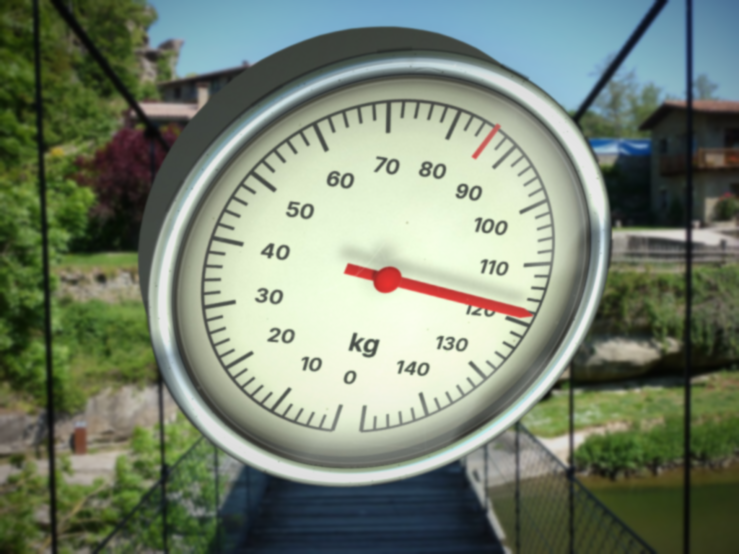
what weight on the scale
118 kg
